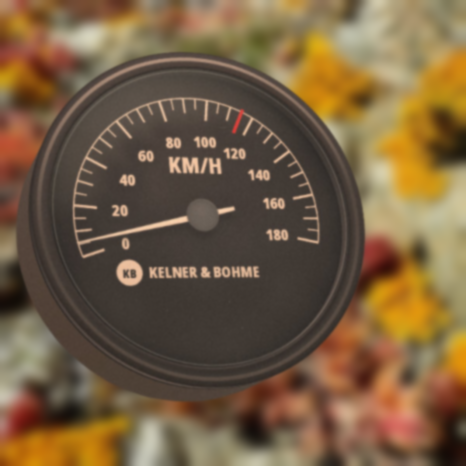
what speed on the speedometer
5 km/h
